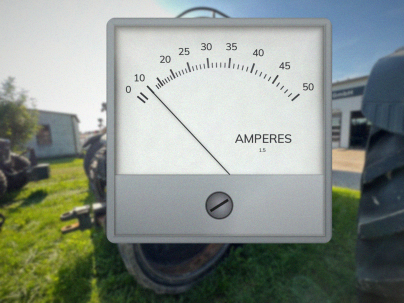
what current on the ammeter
10 A
